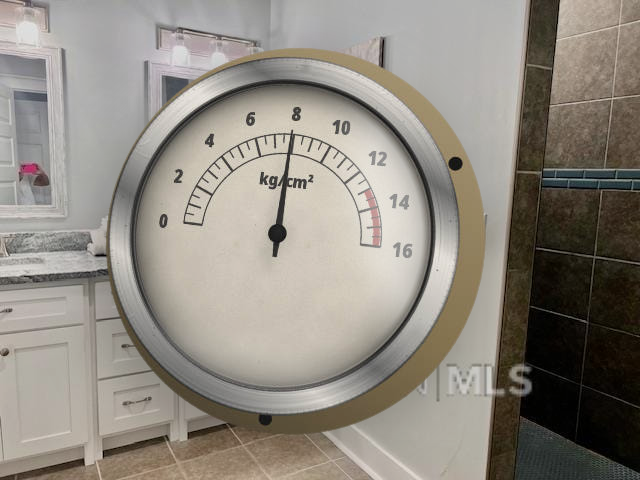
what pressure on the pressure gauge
8 kg/cm²
